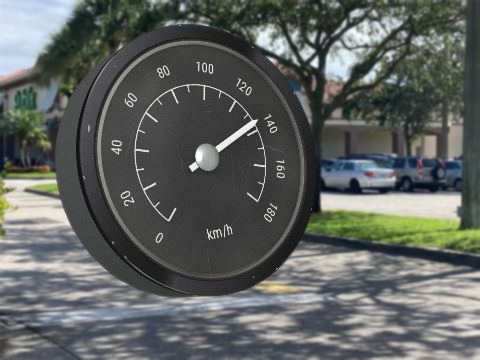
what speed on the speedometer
135 km/h
